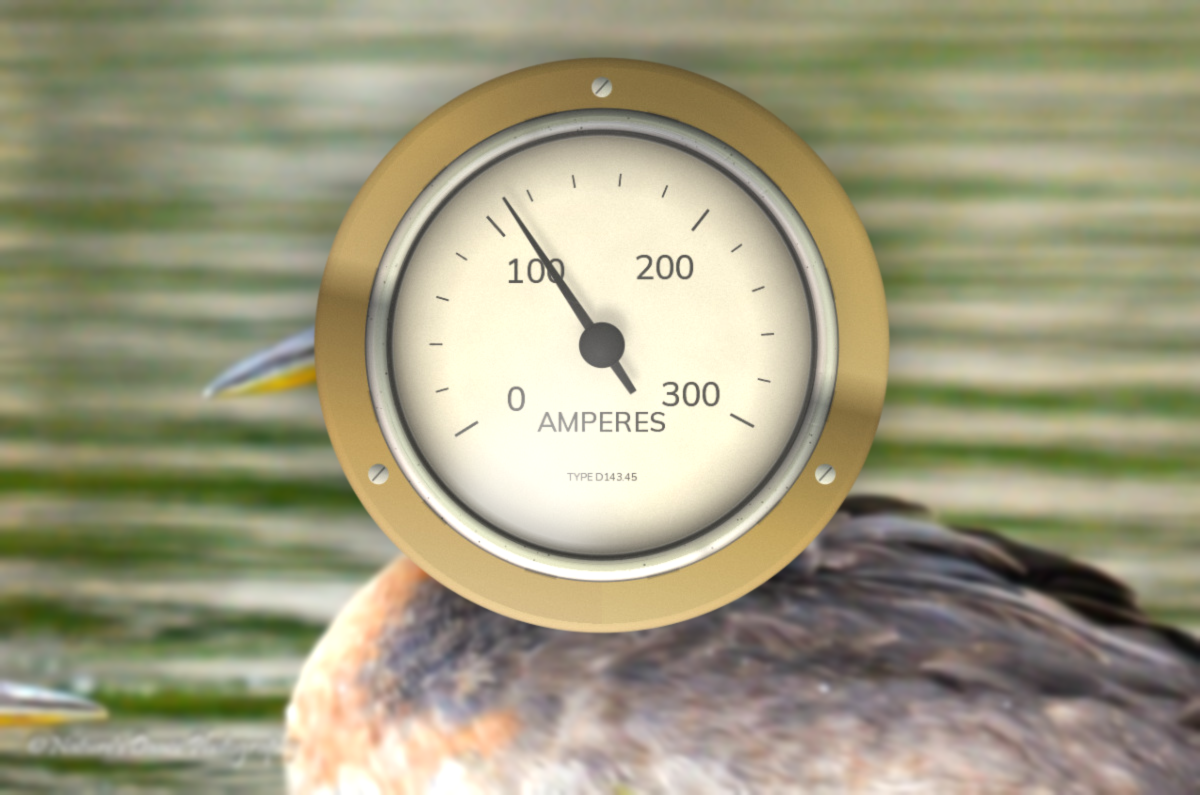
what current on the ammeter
110 A
